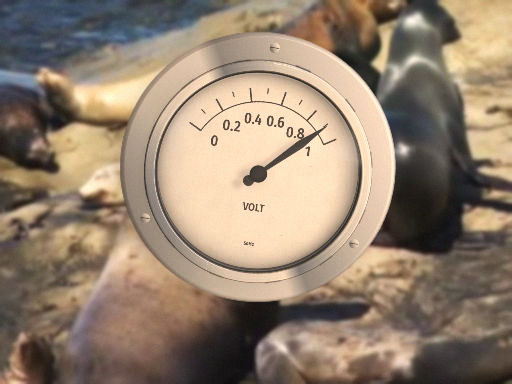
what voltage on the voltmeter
0.9 V
